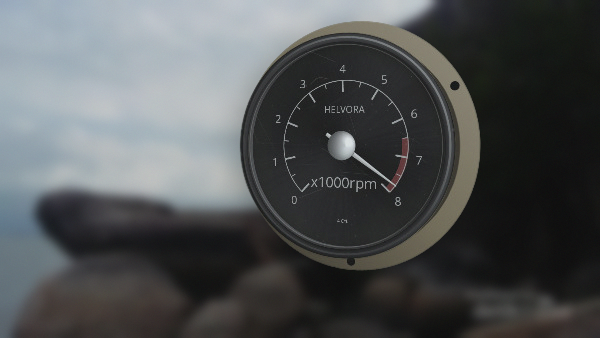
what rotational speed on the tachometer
7750 rpm
